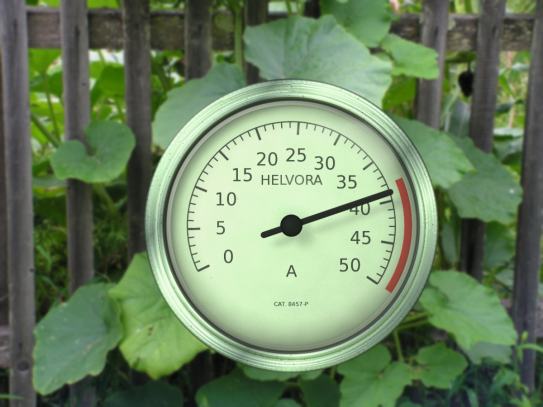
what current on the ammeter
39 A
